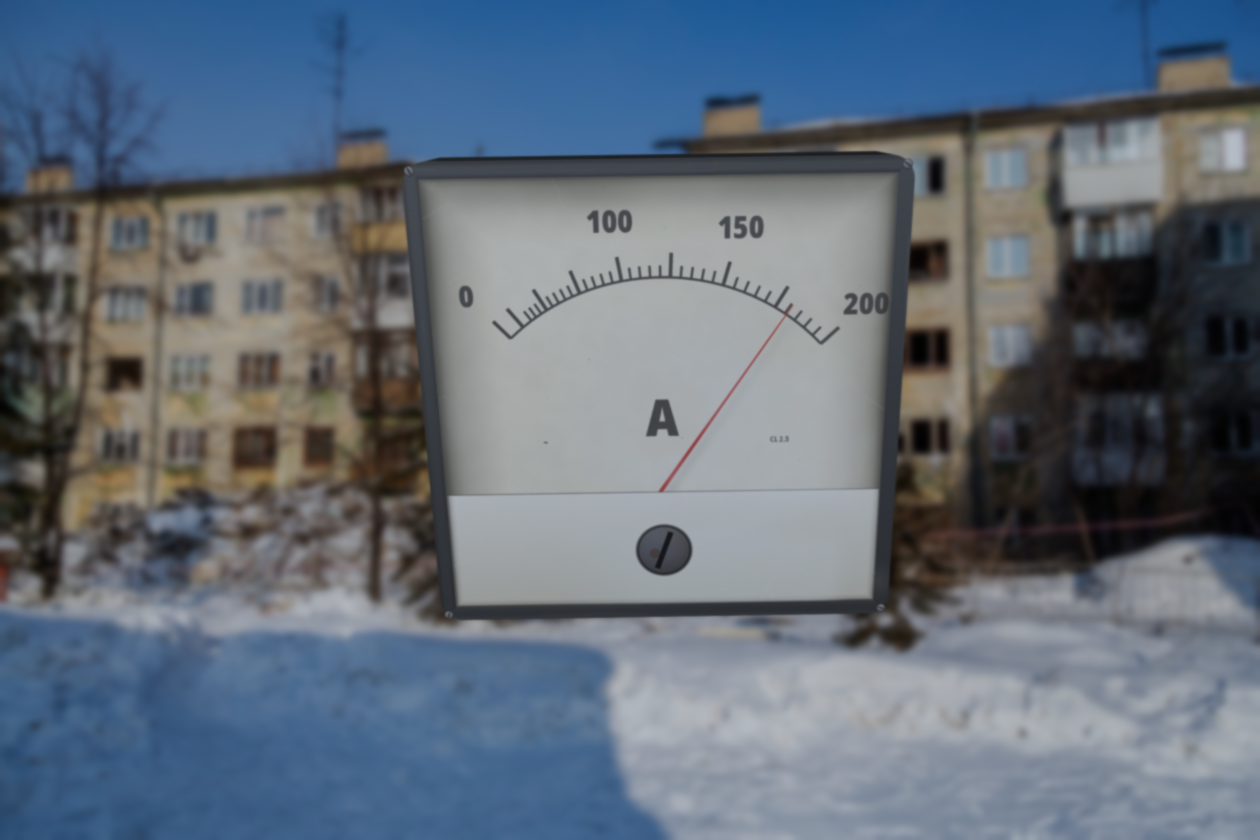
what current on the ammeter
180 A
